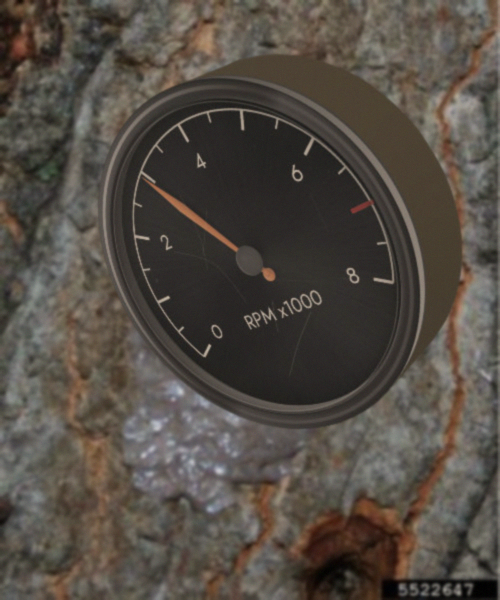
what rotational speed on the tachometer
3000 rpm
